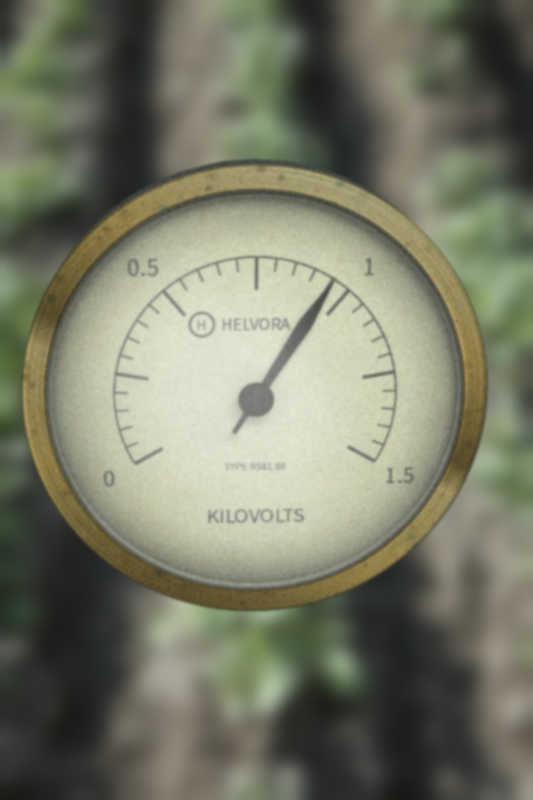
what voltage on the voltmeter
0.95 kV
